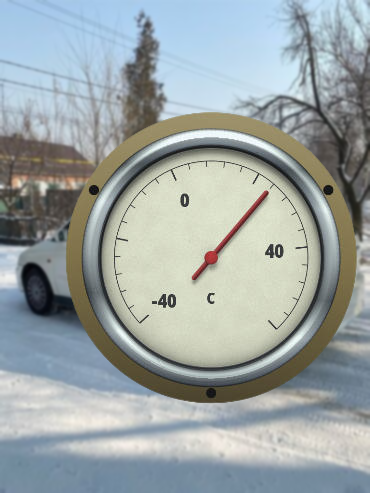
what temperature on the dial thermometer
24 °C
